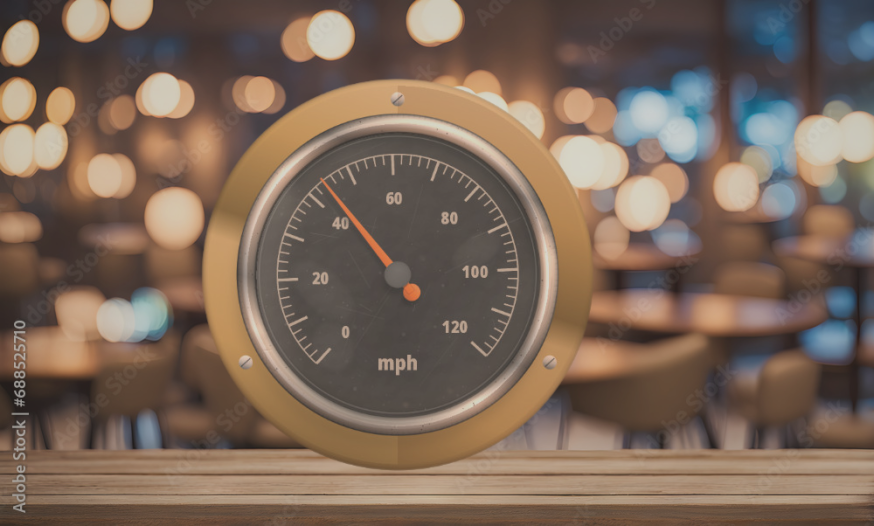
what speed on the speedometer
44 mph
